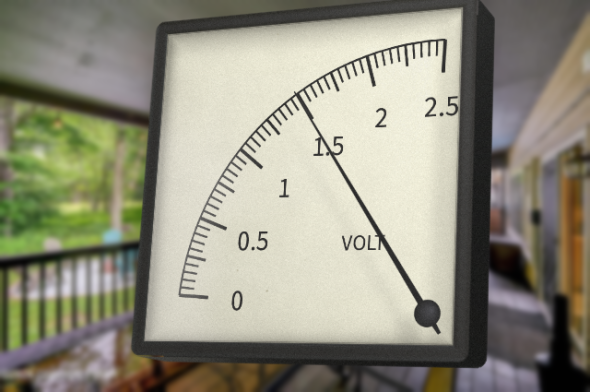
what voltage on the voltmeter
1.5 V
